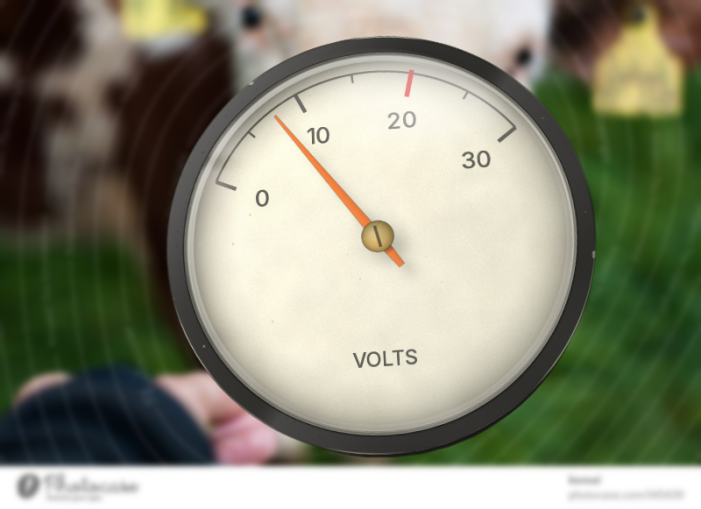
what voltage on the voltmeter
7.5 V
